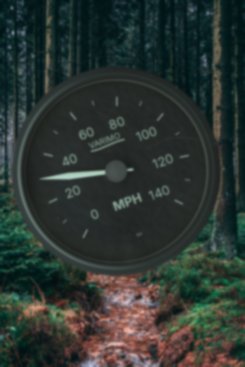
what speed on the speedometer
30 mph
